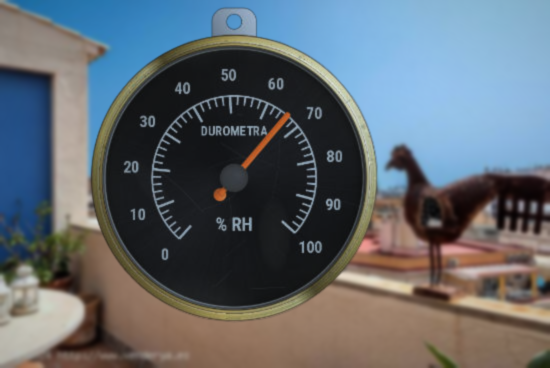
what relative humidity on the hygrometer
66 %
